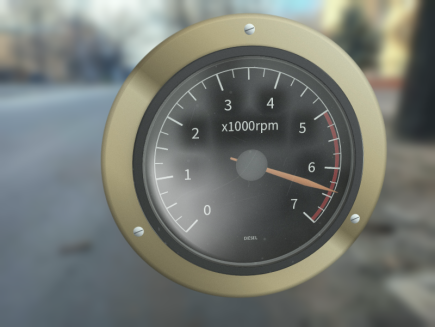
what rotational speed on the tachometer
6375 rpm
